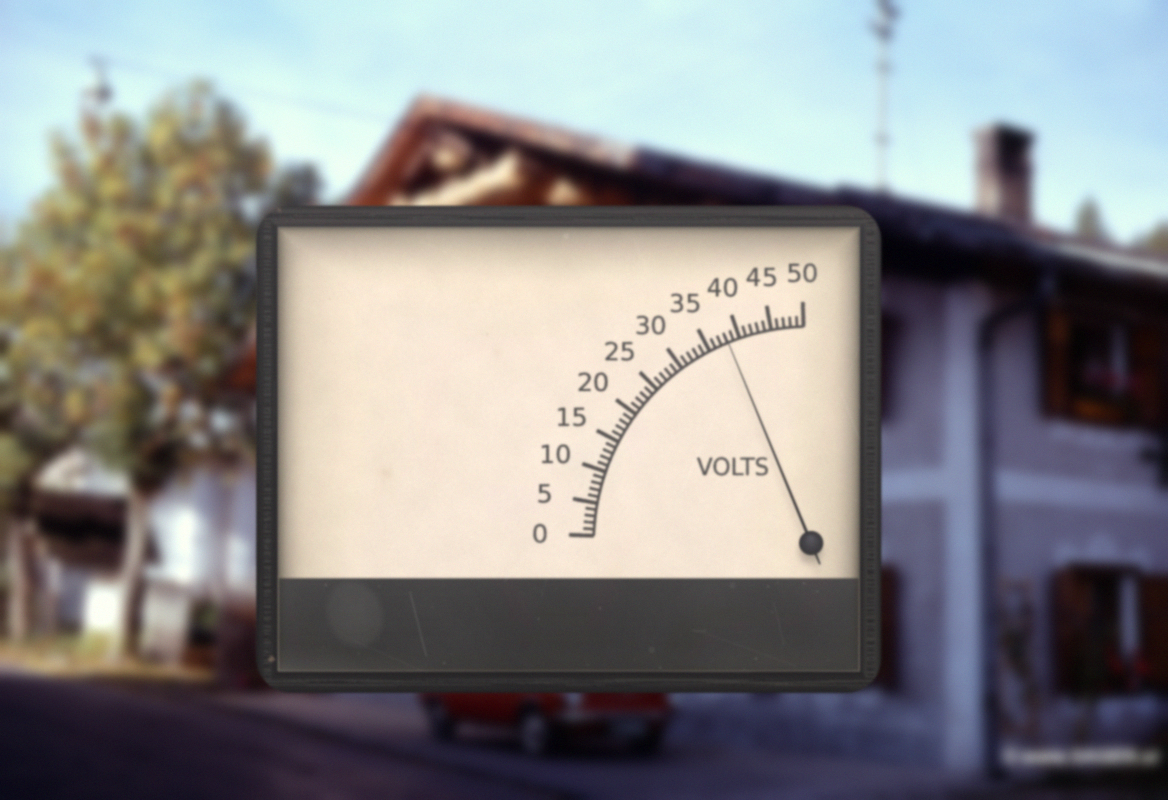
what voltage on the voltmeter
38 V
